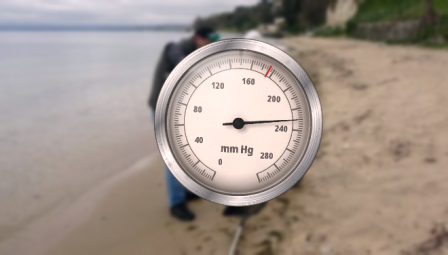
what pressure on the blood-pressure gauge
230 mmHg
